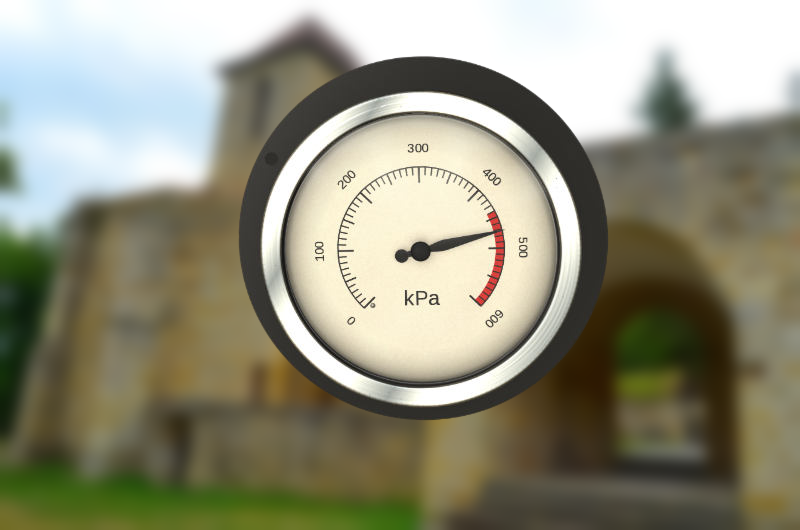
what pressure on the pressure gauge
470 kPa
